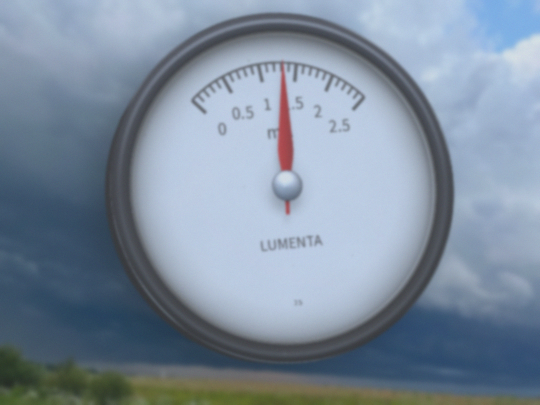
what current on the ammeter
1.3 mA
